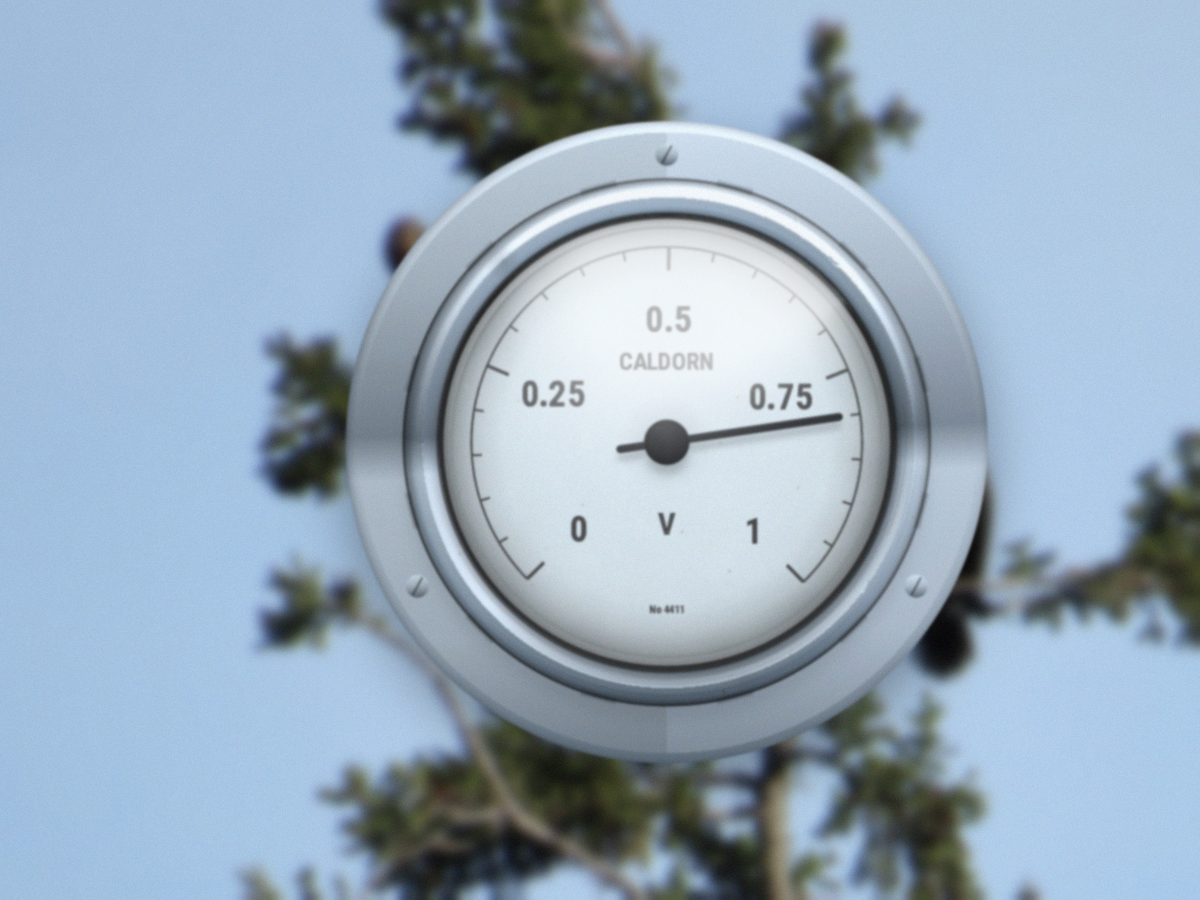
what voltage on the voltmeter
0.8 V
